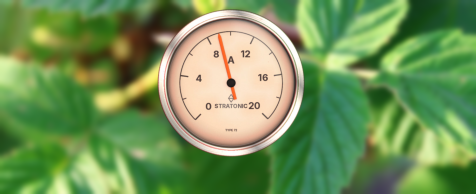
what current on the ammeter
9 A
